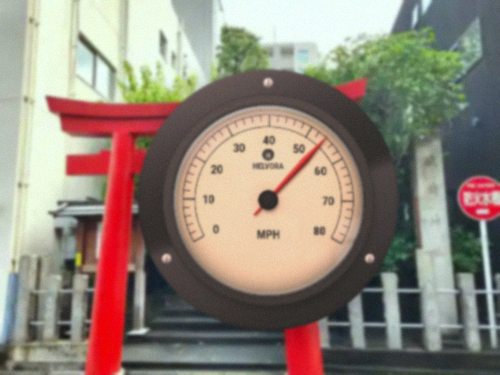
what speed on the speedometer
54 mph
